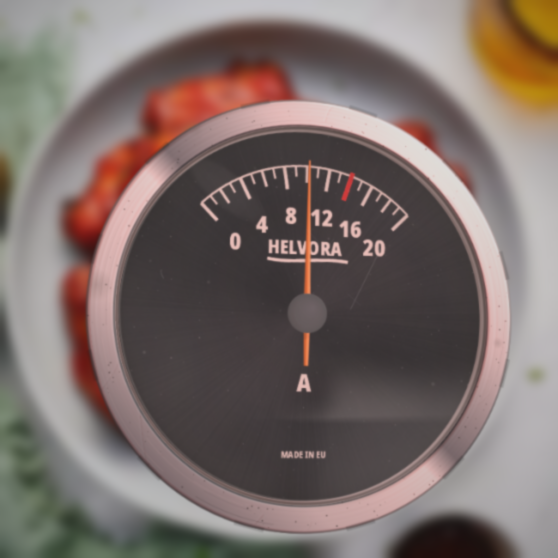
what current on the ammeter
10 A
